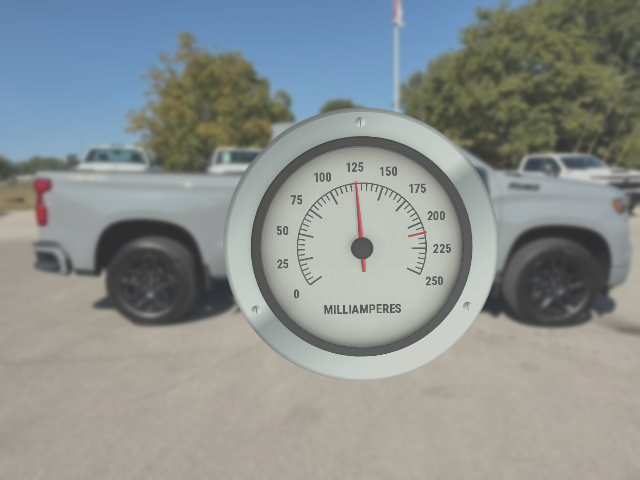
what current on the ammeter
125 mA
